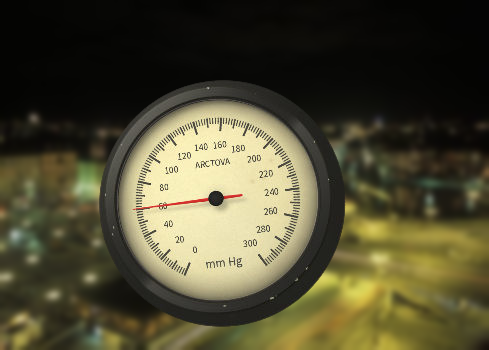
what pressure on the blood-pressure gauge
60 mmHg
